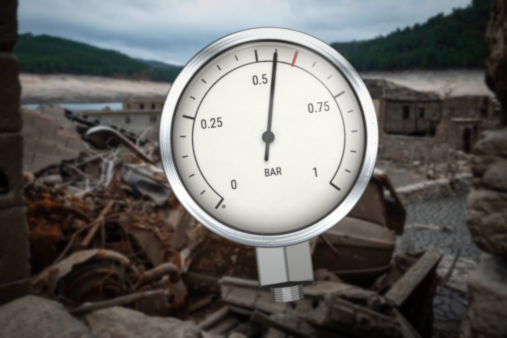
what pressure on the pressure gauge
0.55 bar
